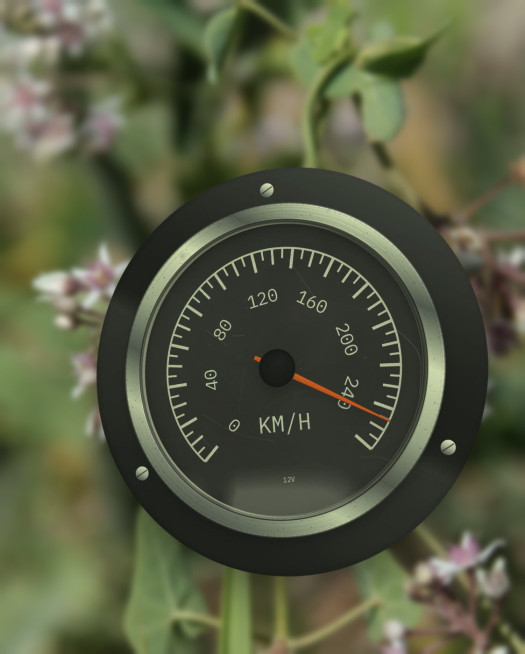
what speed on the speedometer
245 km/h
